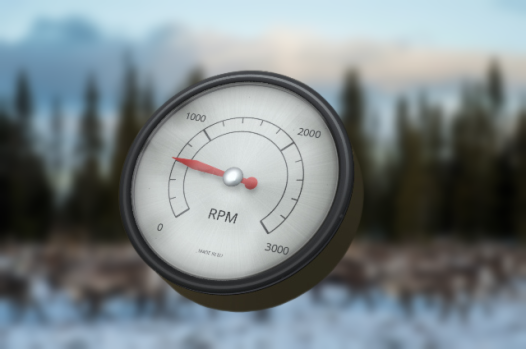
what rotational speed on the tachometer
600 rpm
